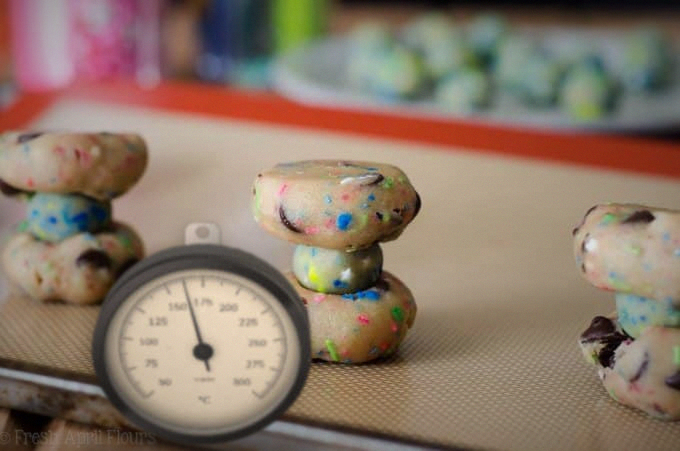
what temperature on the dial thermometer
162.5 °C
